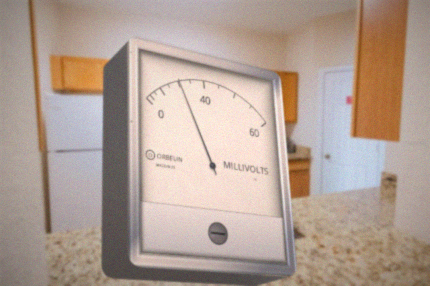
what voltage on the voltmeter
30 mV
